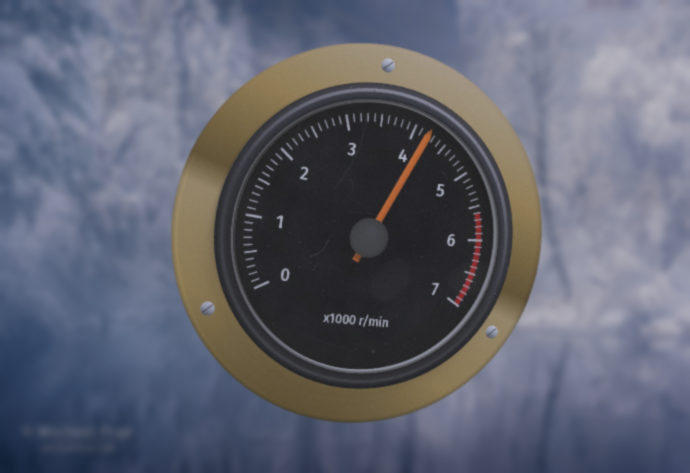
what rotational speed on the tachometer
4200 rpm
